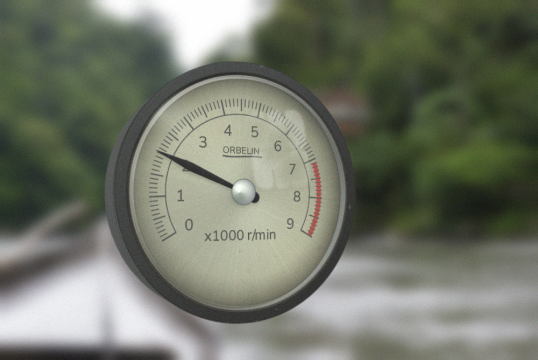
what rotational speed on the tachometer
2000 rpm
